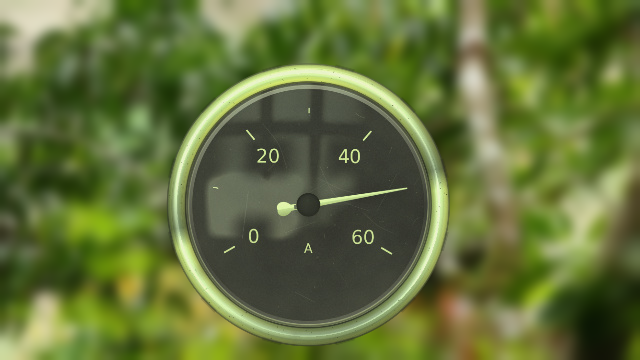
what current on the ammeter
50 A
